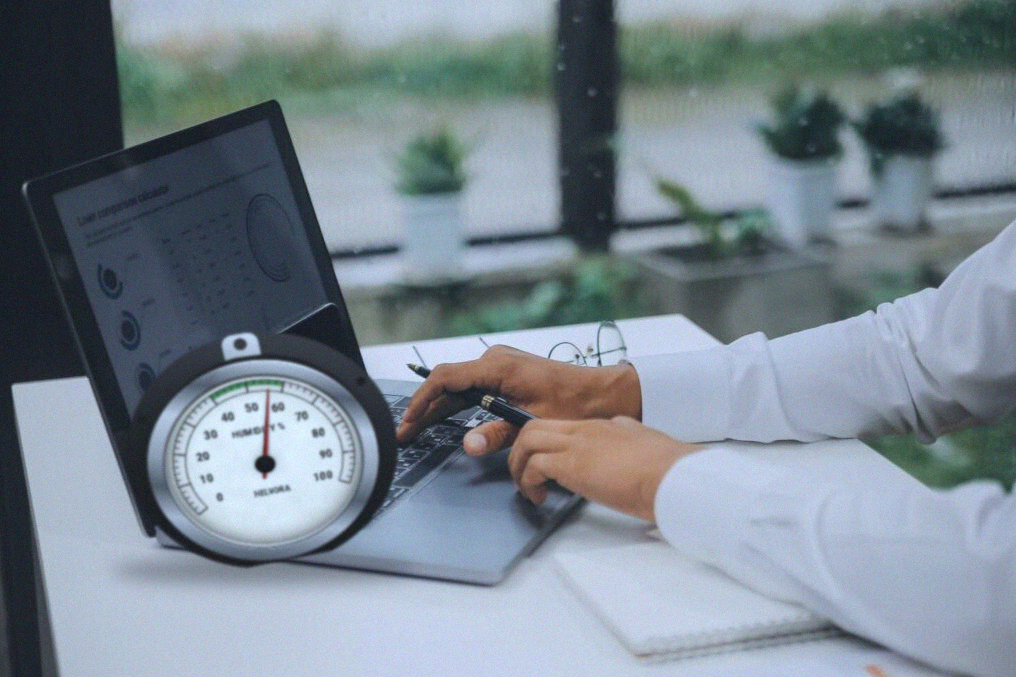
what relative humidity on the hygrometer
56 %
